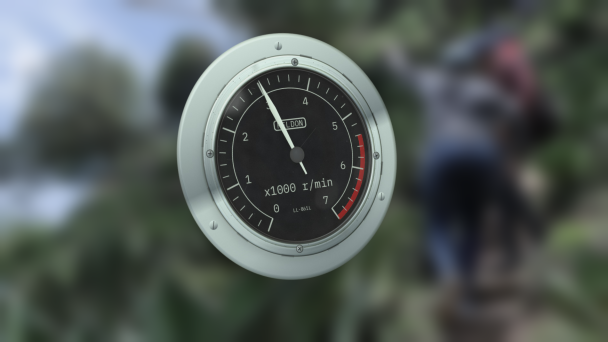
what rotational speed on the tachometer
3000 rpm
